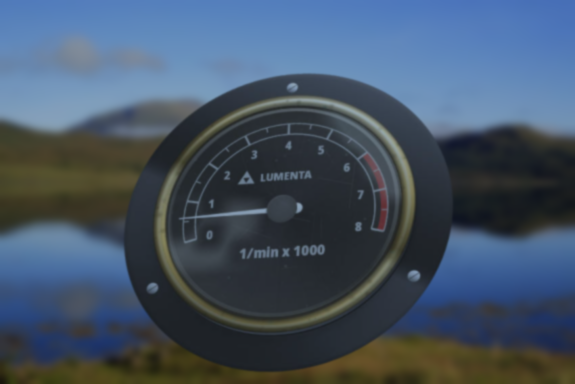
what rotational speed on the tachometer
500 rpm
